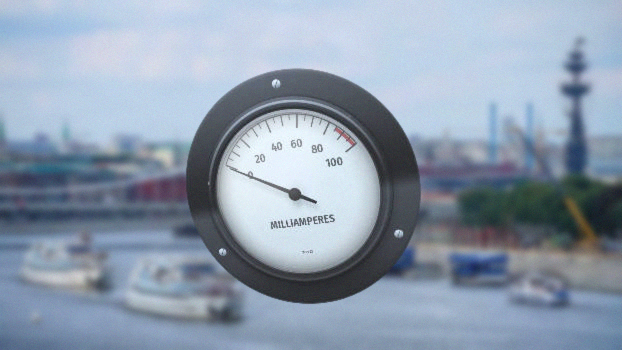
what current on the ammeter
0 mA
